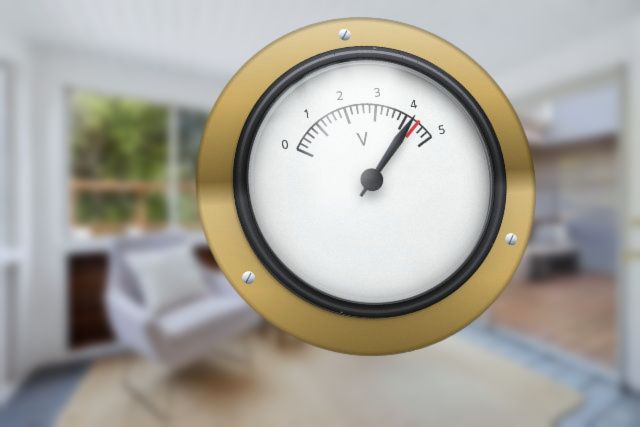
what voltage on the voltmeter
4.2 V
